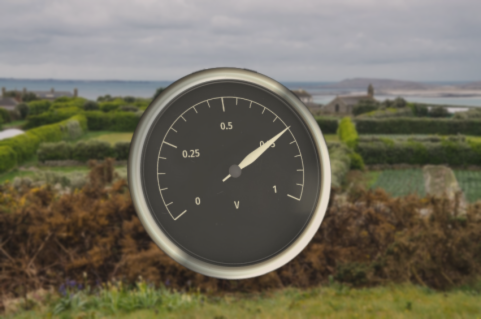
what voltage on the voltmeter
0.75 V
